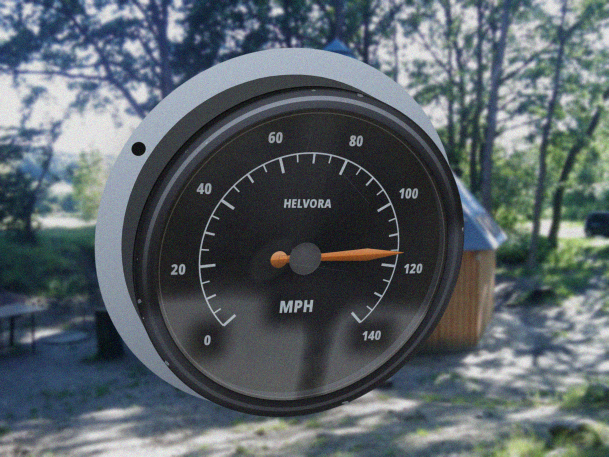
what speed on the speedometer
115 mph
